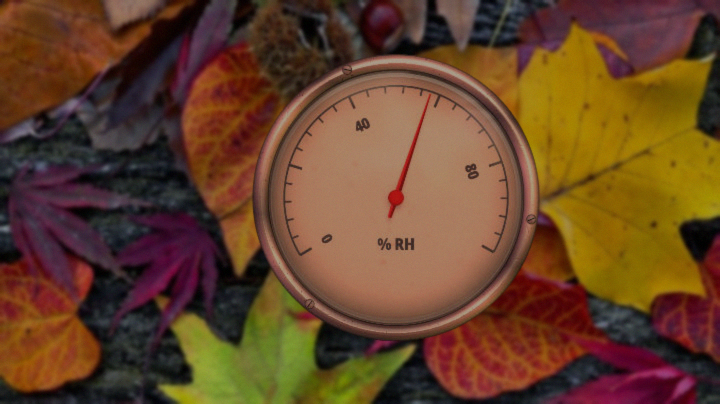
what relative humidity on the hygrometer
58 %
